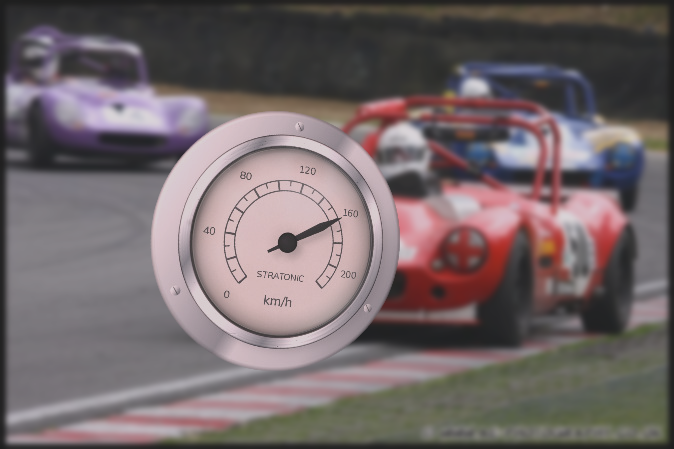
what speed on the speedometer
160 km/h
